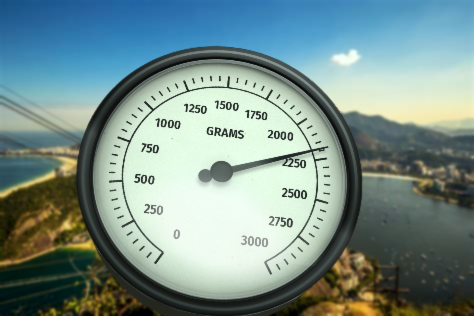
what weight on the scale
2200 g
